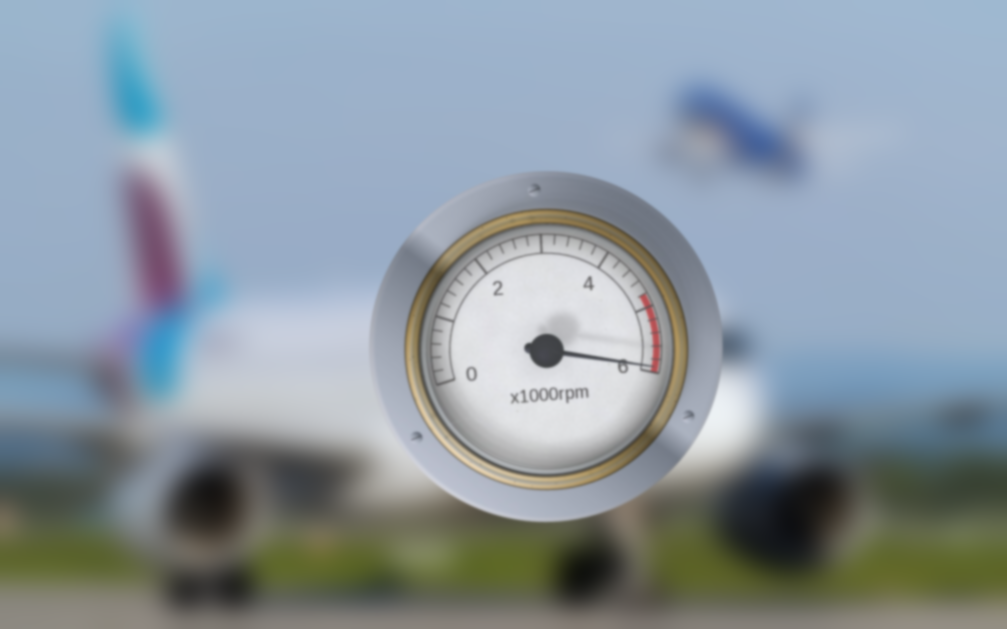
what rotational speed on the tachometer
5900 rpm
